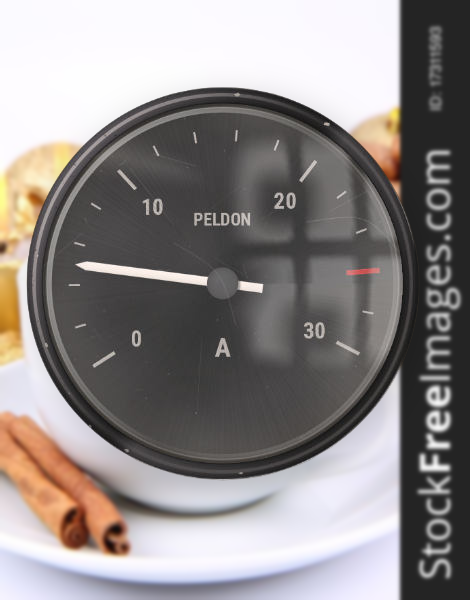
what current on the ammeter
5 A
